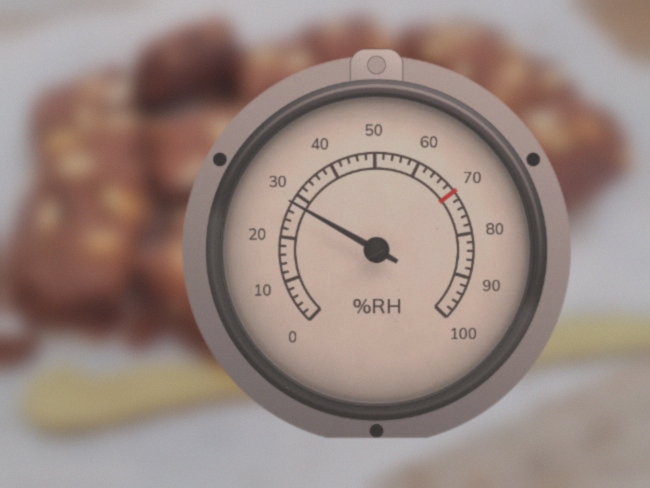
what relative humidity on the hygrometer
28 %
